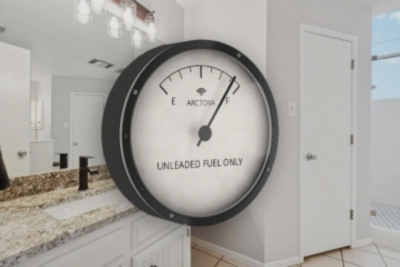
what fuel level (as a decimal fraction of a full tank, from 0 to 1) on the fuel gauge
0.875
